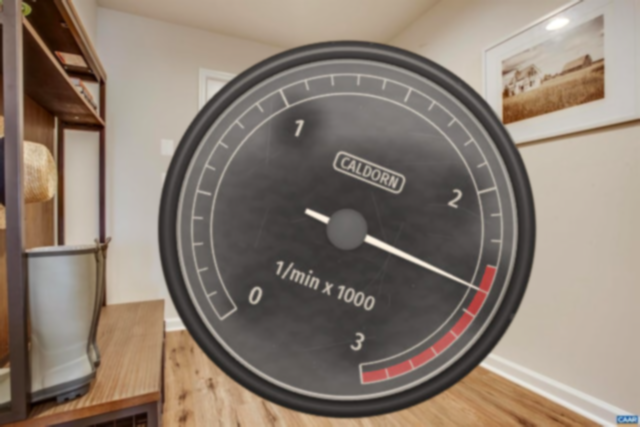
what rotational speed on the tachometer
2400 rpm
